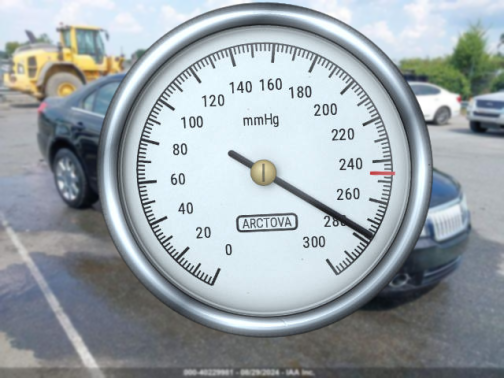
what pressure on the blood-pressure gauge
276 mmHg
